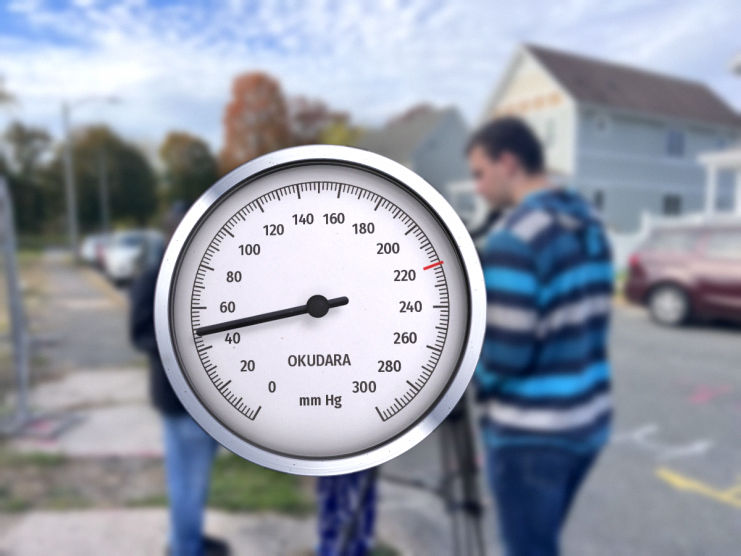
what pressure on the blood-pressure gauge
48 mmHg
